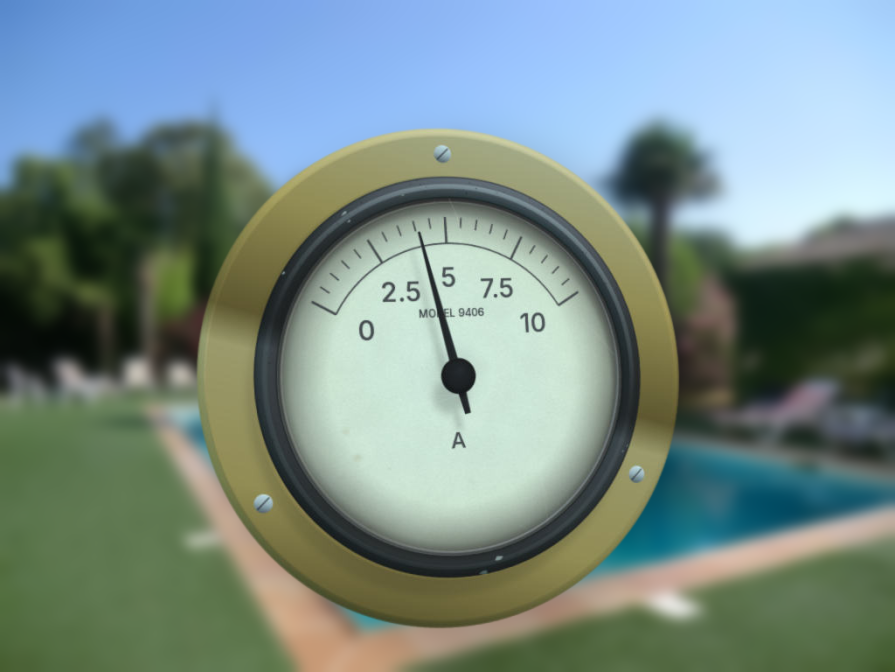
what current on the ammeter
4 A
